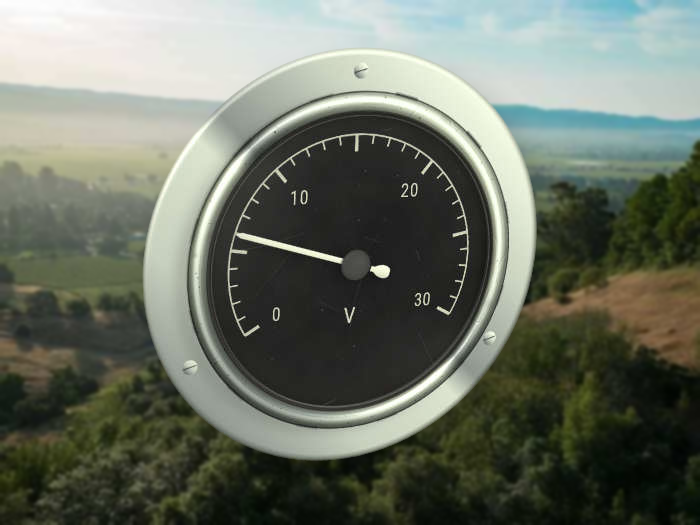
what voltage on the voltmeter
6 V
